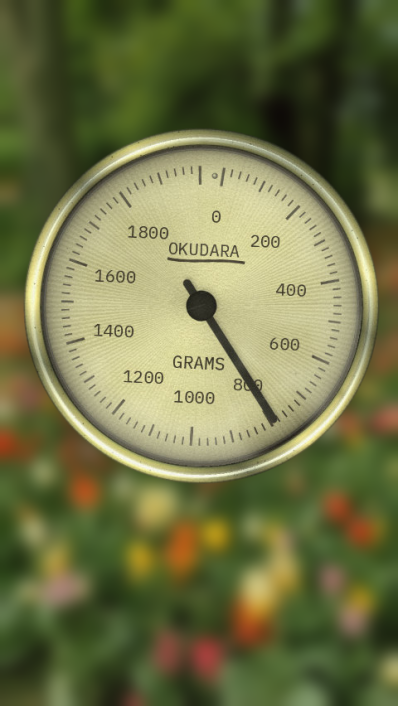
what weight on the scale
790 g
